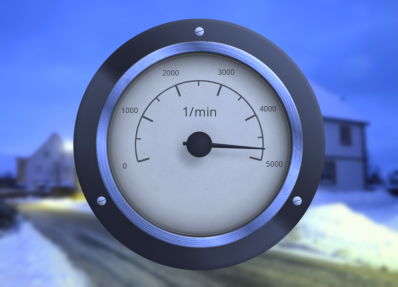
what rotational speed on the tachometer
4750 rpm
